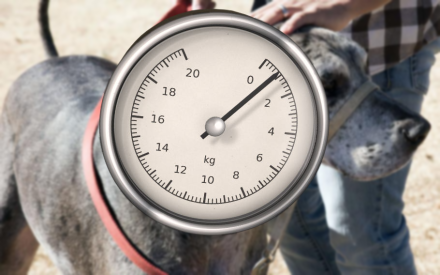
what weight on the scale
0.8 kg
